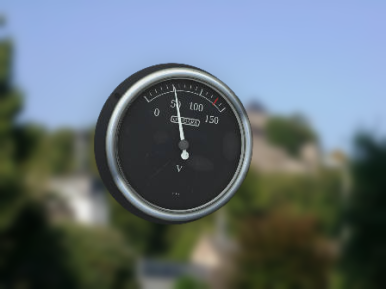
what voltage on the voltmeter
50 V
